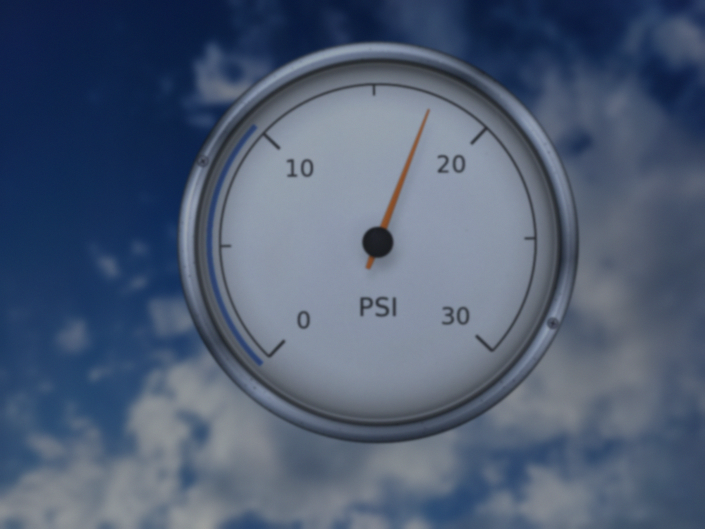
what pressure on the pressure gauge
17.5 psi
